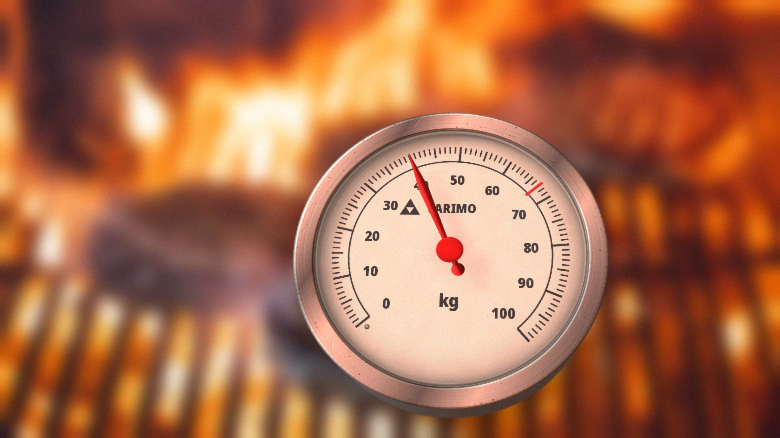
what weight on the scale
40 kg
